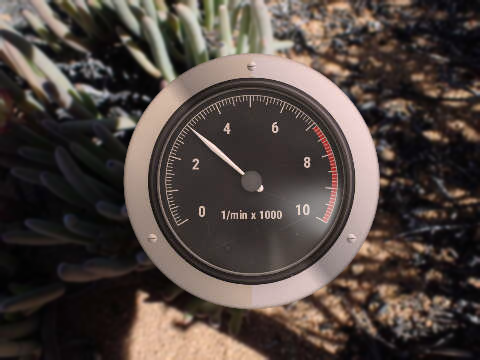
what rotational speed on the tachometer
3000 rpm
